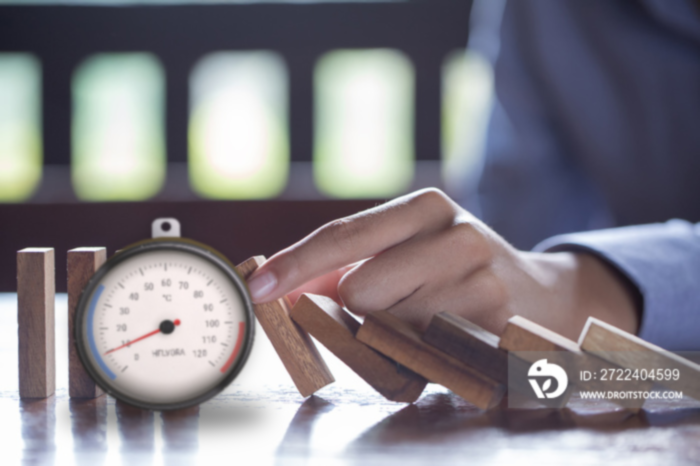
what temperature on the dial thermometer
10 °C
